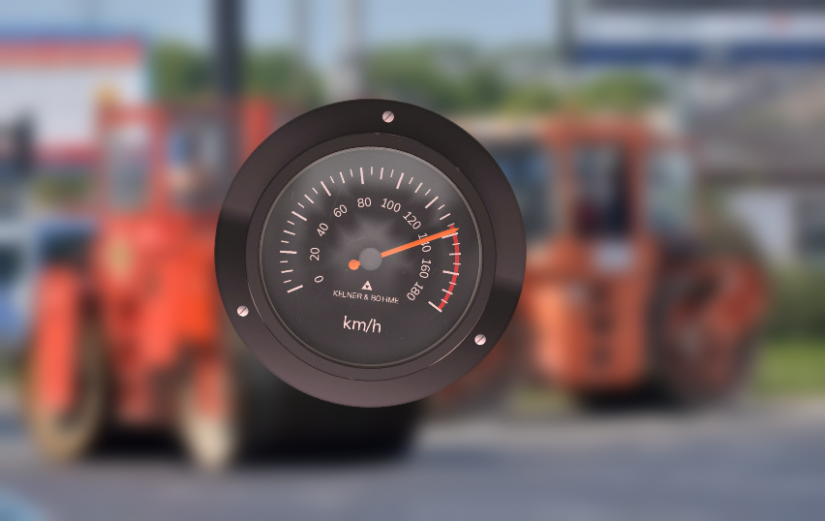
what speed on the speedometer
137.5 km/h
